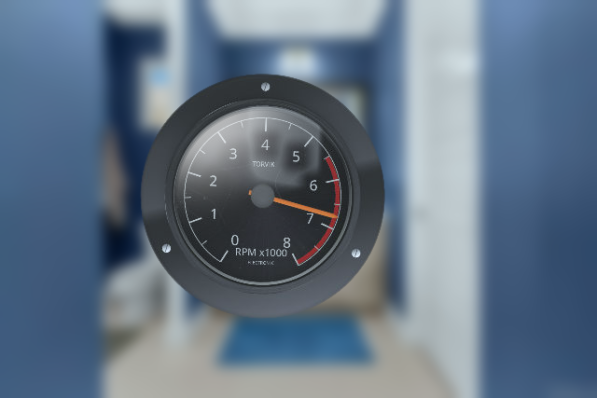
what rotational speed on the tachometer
6750 rpm
